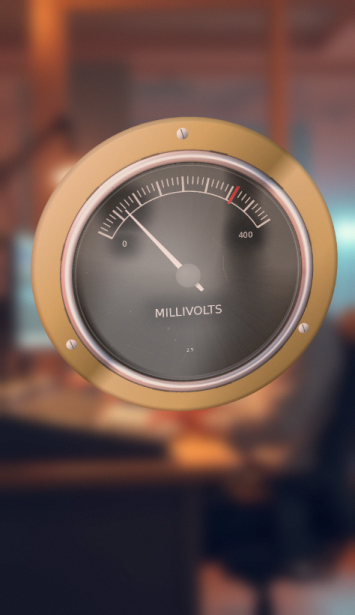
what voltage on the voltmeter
70 mV
